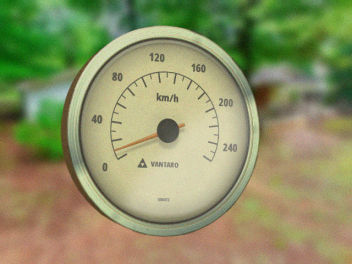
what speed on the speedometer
10 km/h
